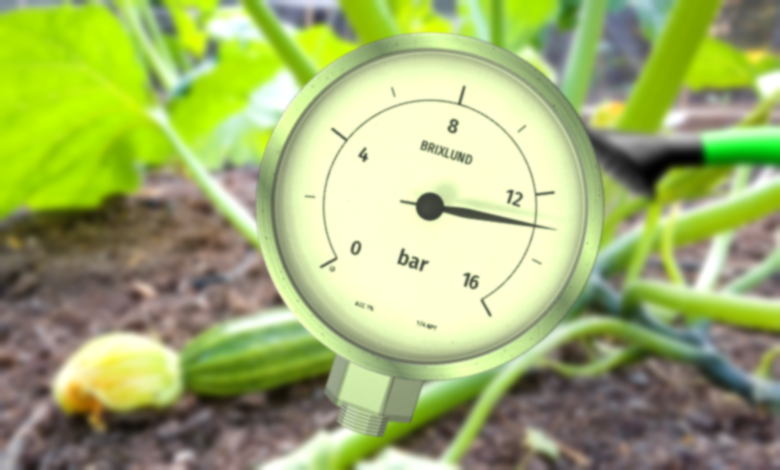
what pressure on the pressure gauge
13 bar
